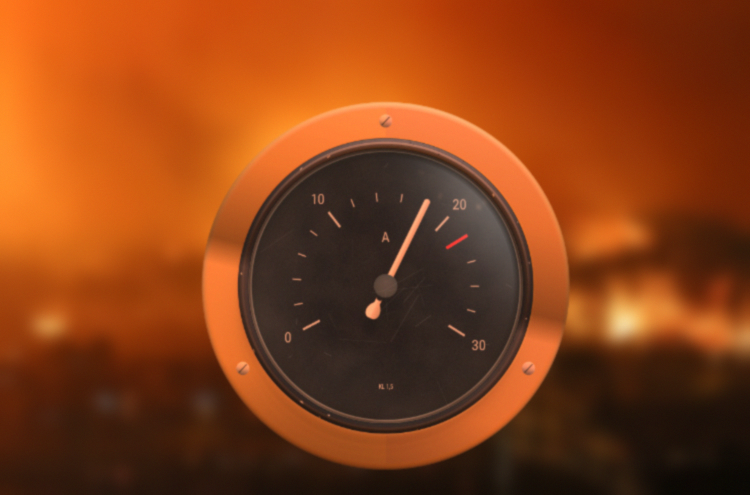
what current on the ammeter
18 A
